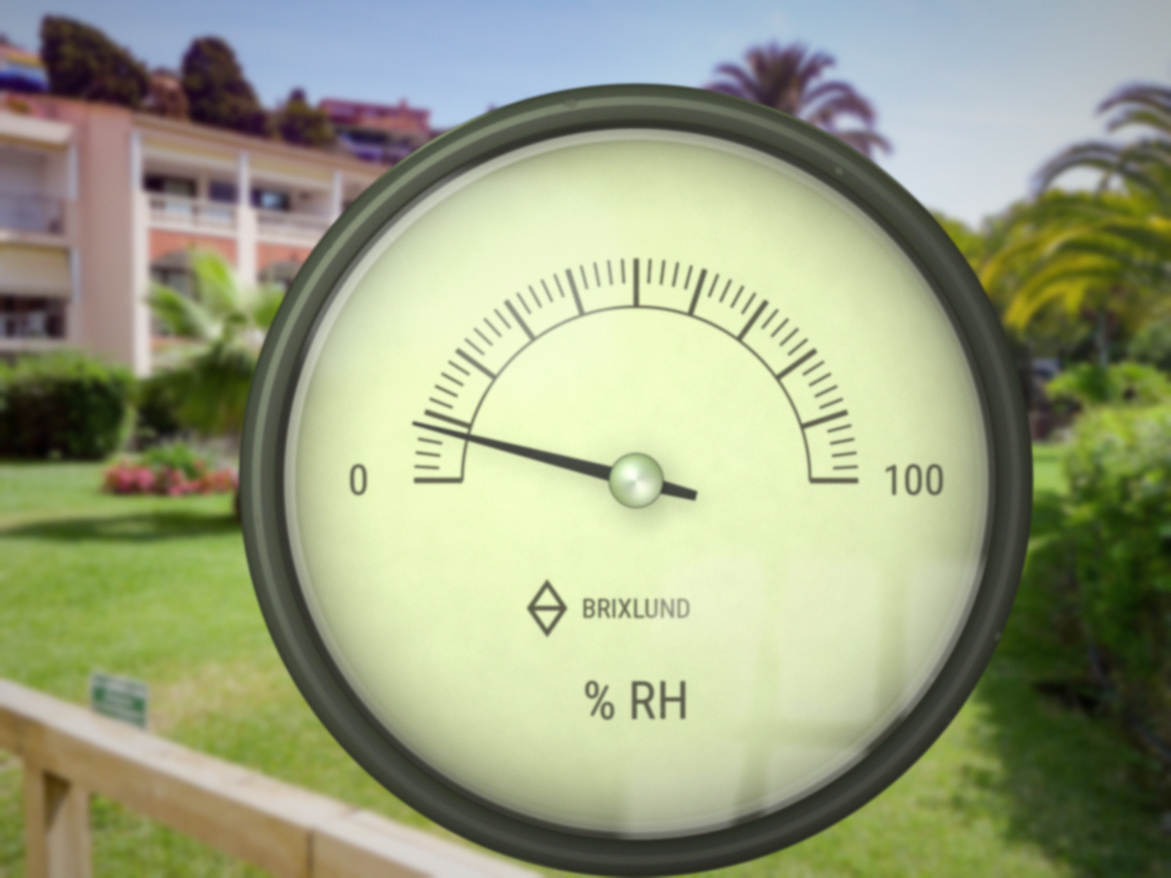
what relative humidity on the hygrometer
8 %
